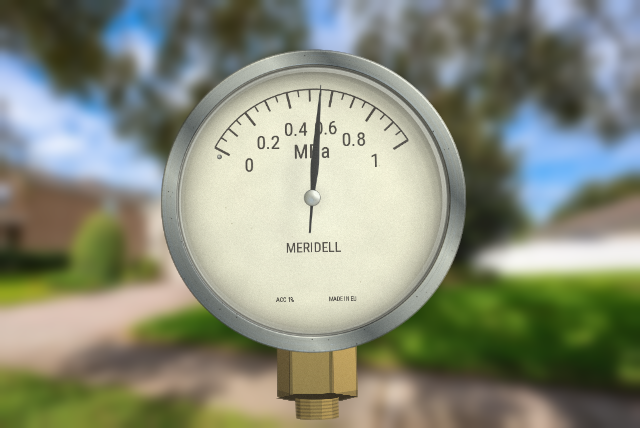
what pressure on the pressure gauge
0.55 MPa
